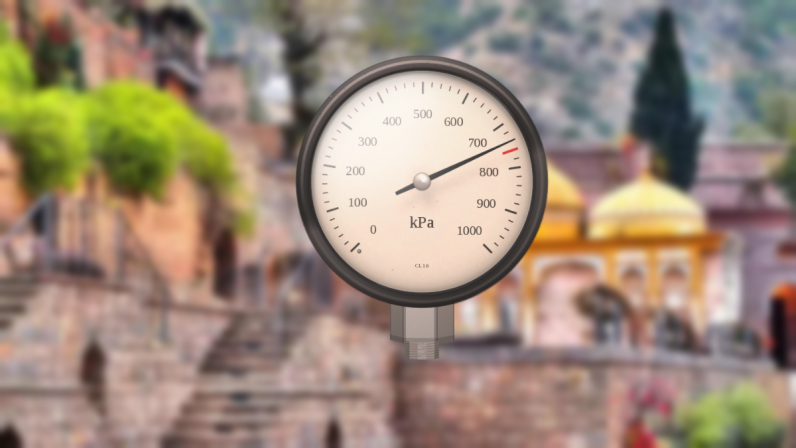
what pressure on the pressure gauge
740 kPa
